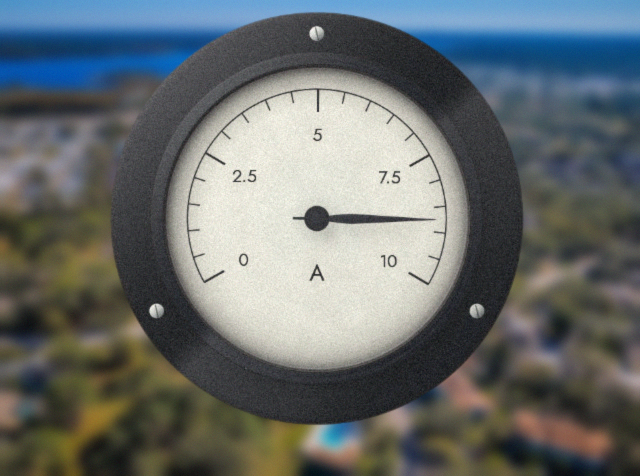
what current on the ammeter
8.75 A
